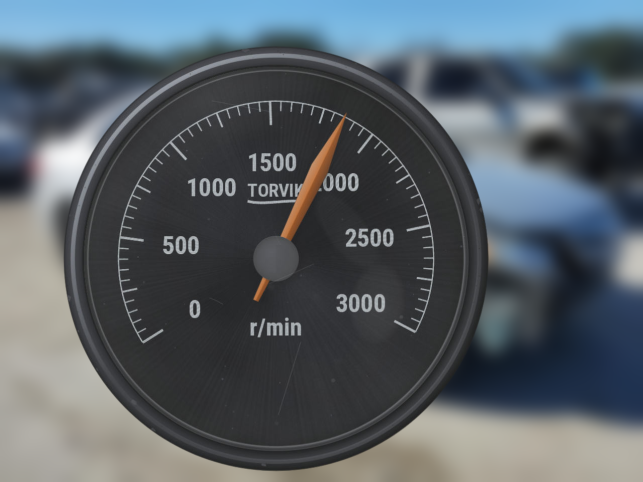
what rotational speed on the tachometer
1850 rpm
